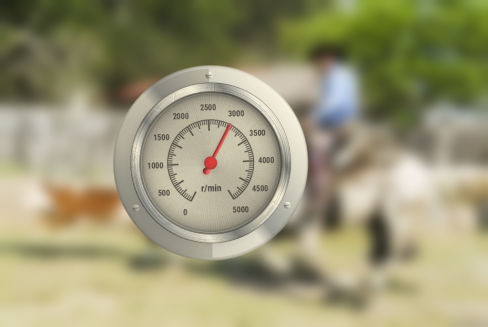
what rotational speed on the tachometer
3000 rpm
